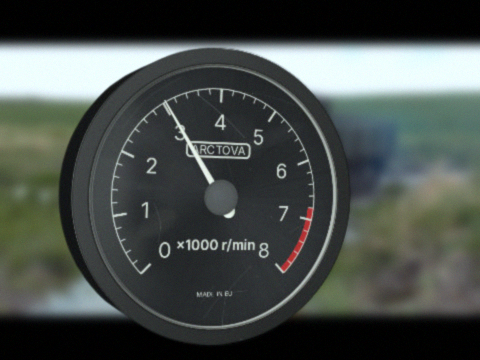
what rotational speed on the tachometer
3000 rpm
